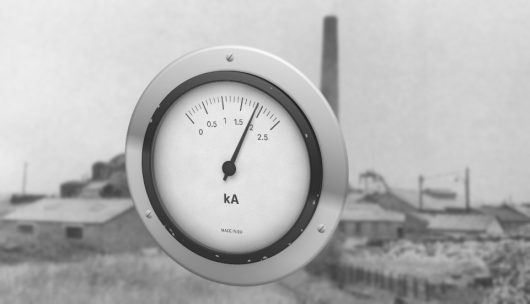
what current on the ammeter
1.9 kA
